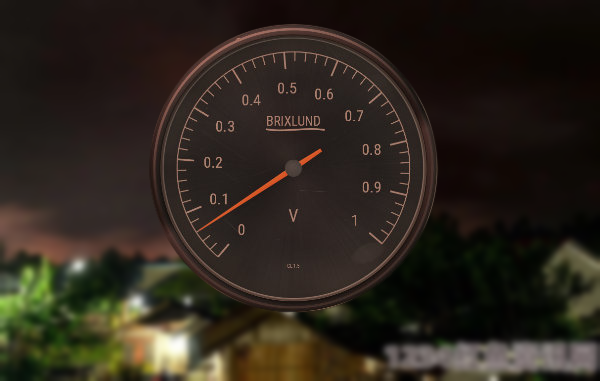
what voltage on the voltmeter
0.06 V
